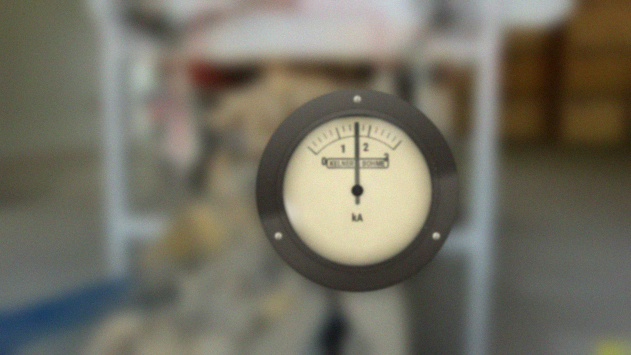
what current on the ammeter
1.6 kA
